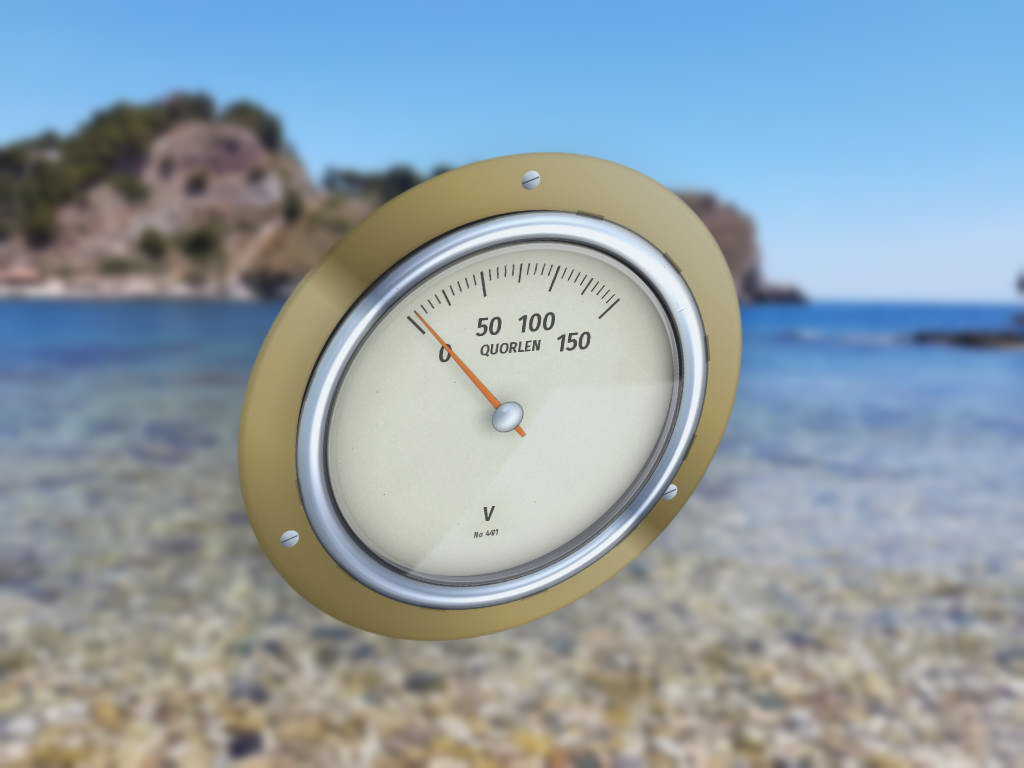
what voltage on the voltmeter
5 V
